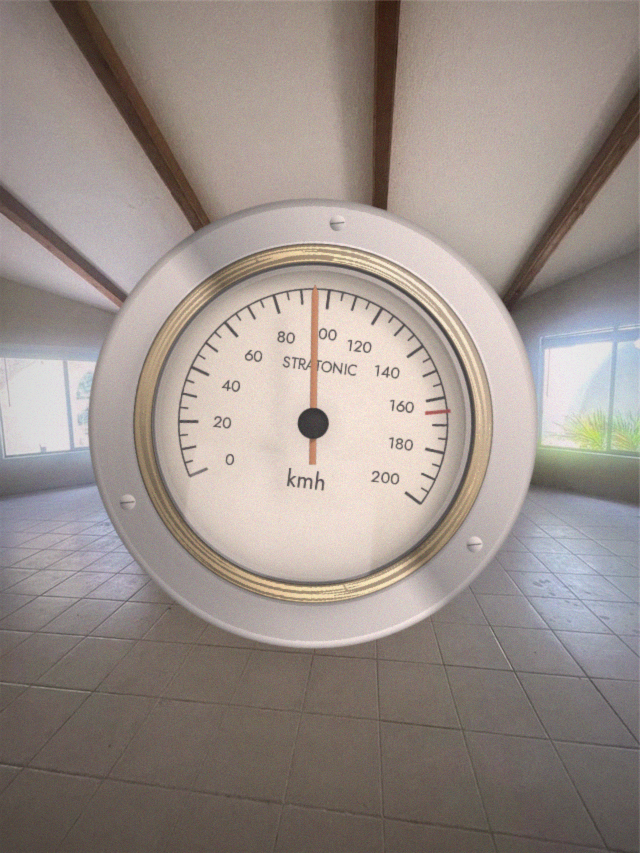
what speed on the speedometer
95 km/h
